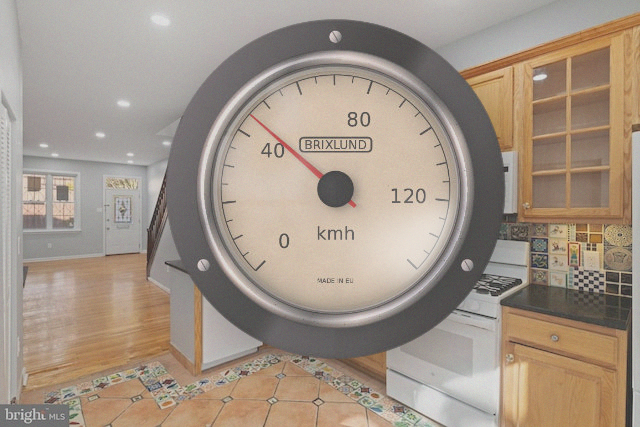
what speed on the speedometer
45 km/h
